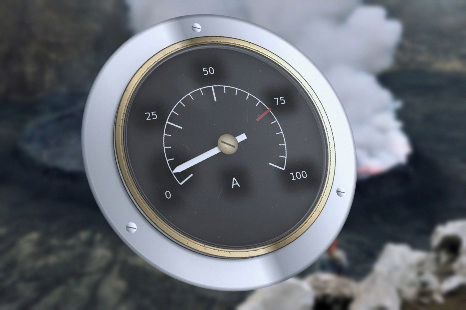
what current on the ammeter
5 A
